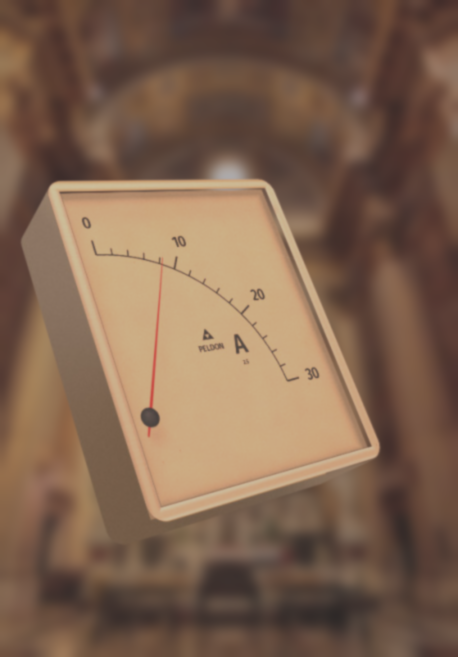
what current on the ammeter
8 A
